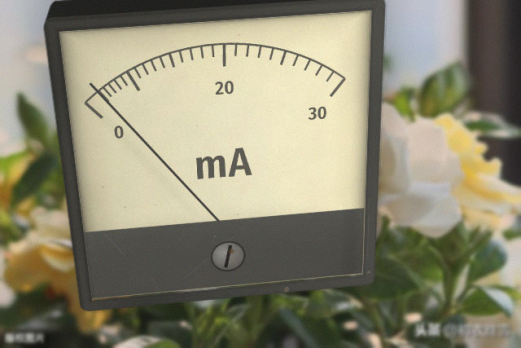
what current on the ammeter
5 mA
